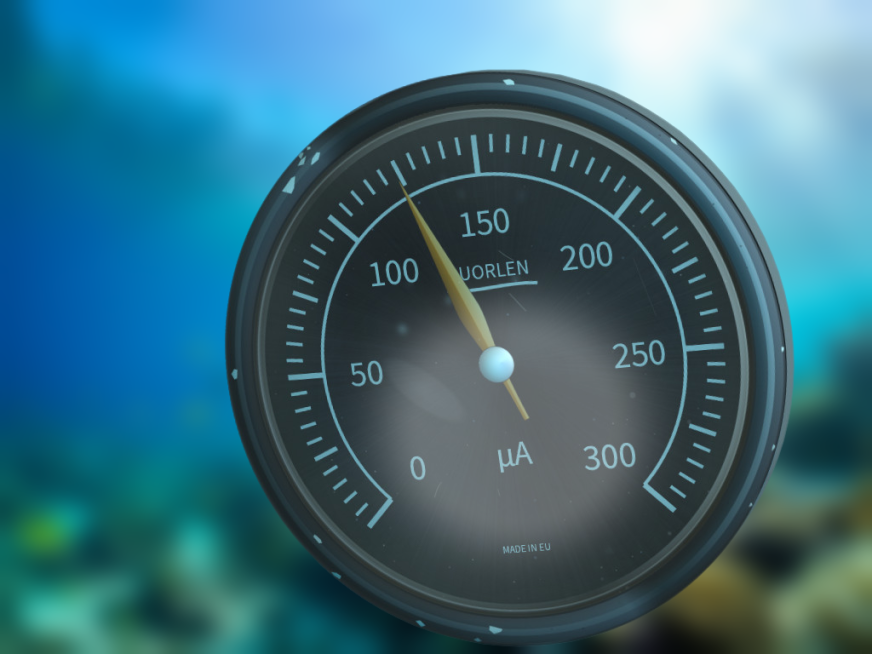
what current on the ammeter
125 µA
